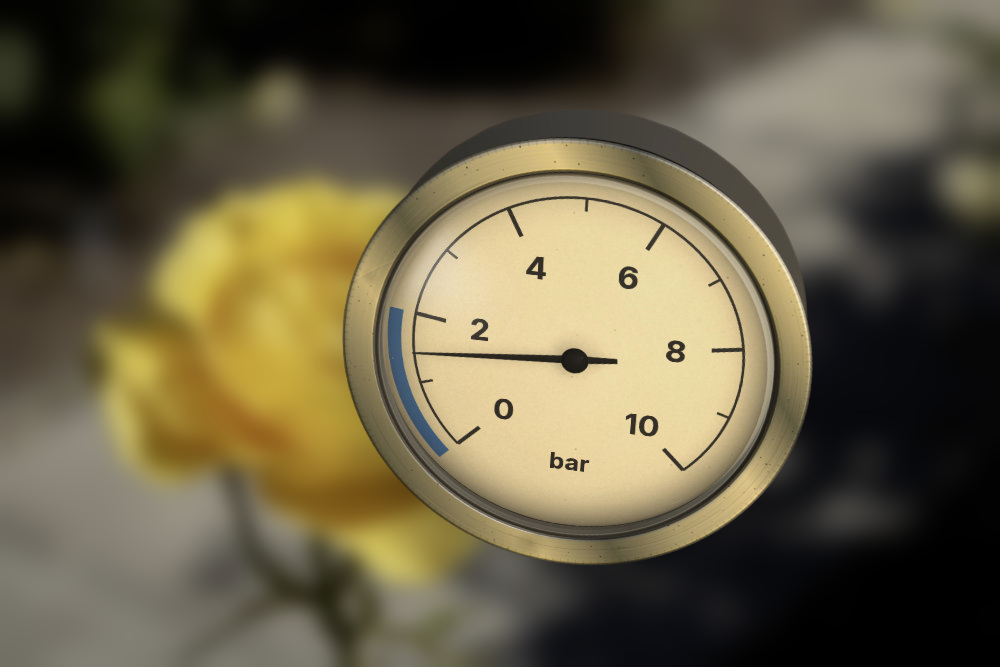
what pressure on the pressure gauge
1.5 bar
